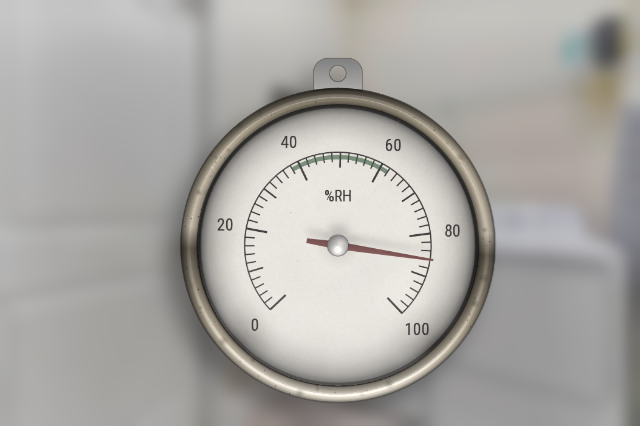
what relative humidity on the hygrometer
86 %
